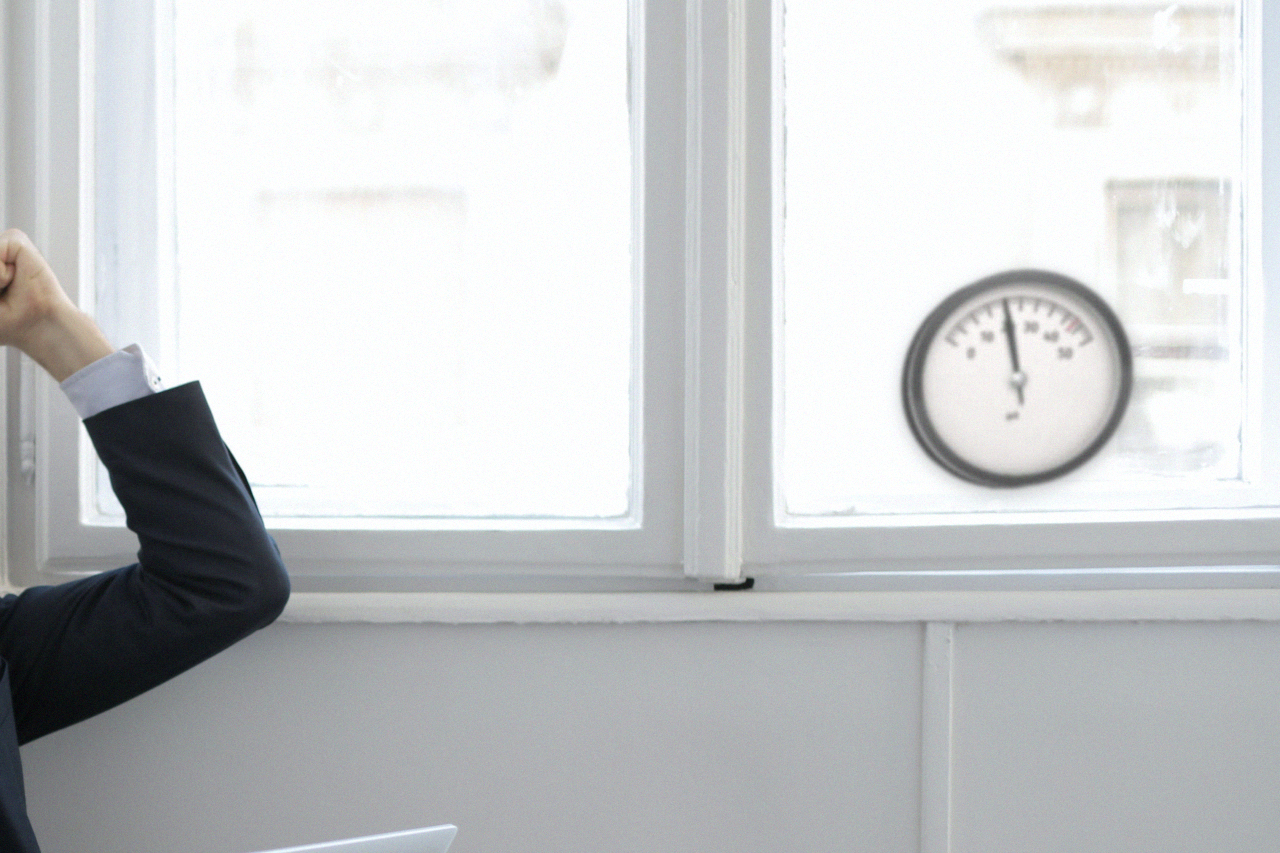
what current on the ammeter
20 µA
